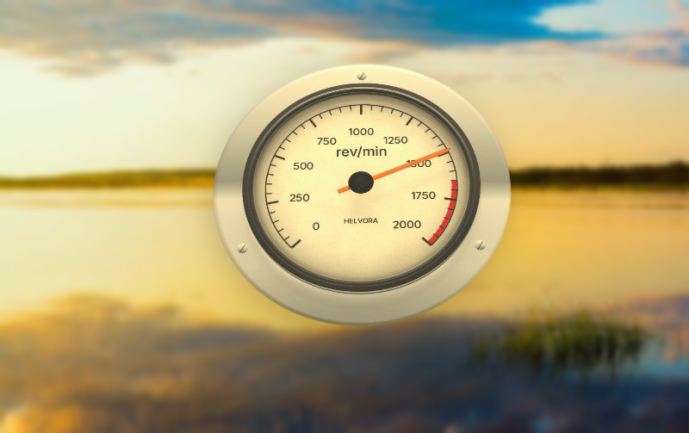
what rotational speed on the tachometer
1500 rpm
